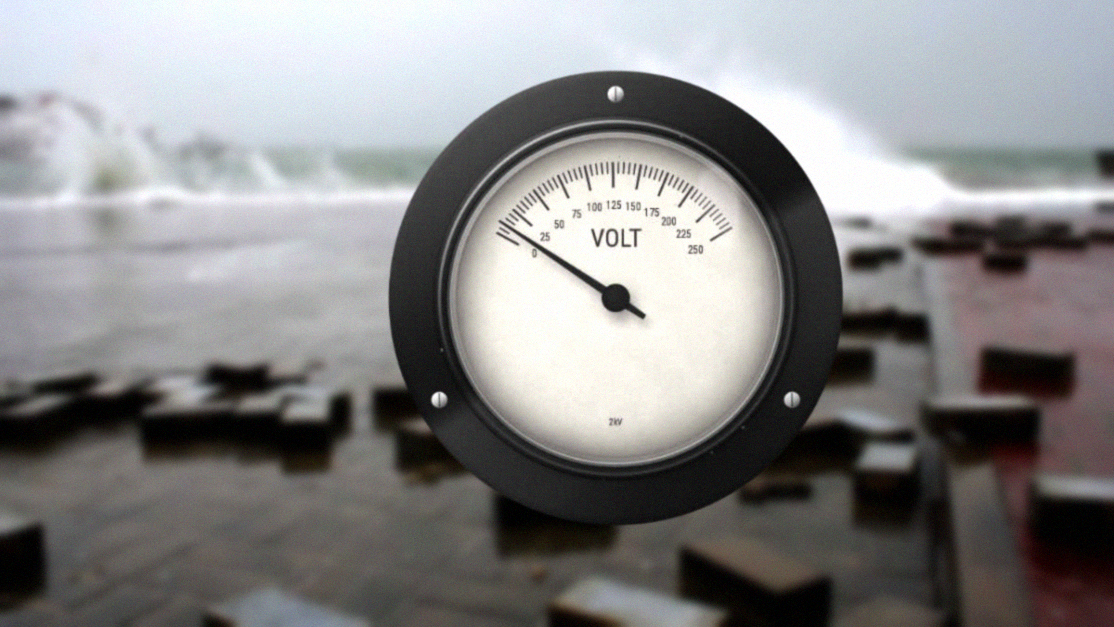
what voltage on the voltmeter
10 V
